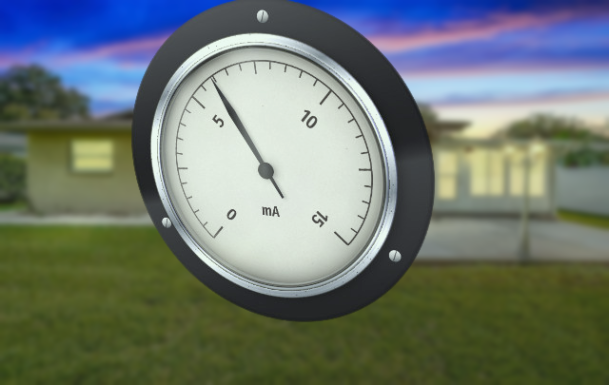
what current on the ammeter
6 mA
